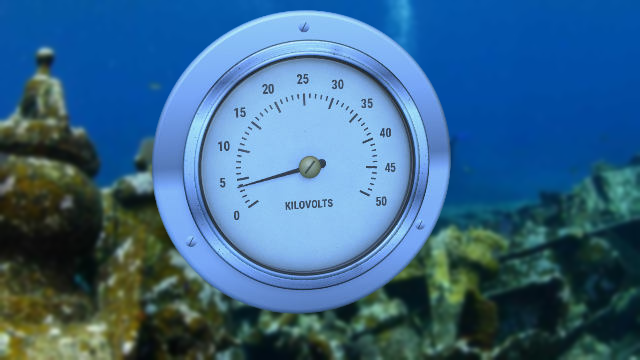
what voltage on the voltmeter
4 kV
